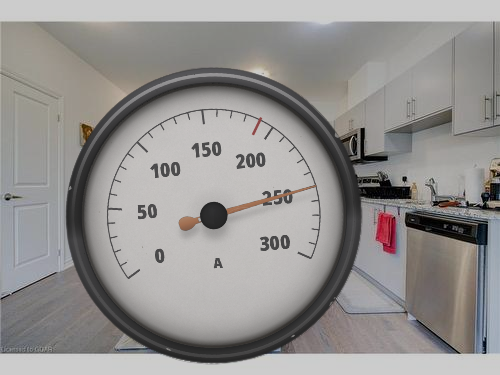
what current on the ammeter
250 A
